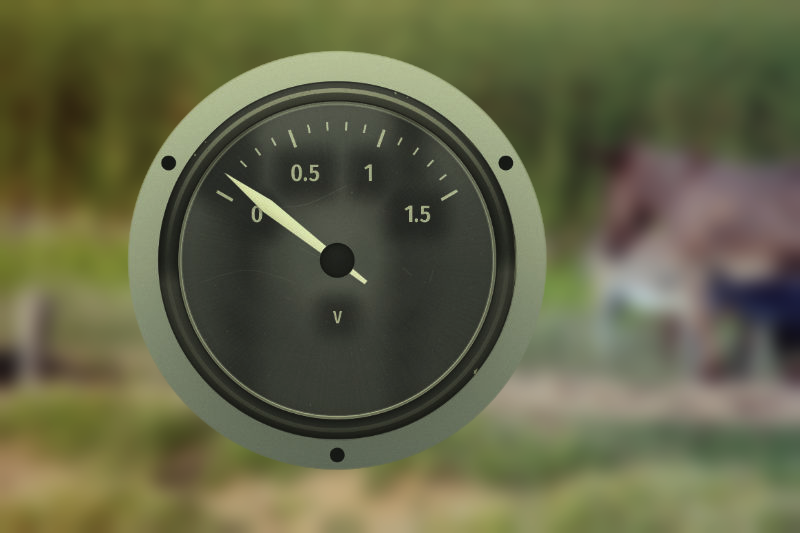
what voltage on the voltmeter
0.1 V
